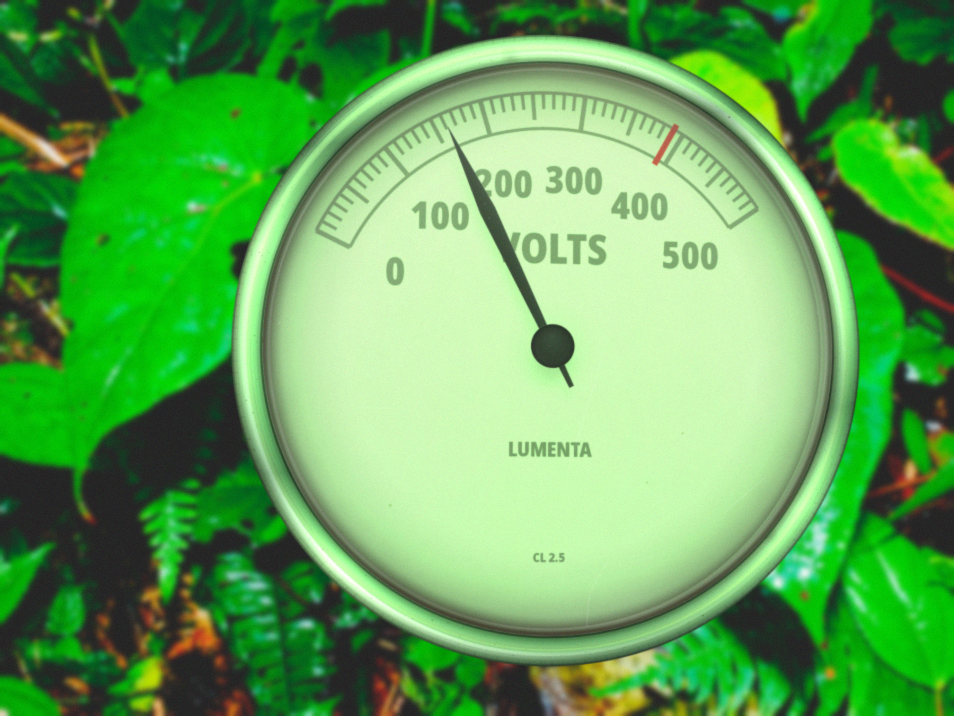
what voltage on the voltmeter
160 V
